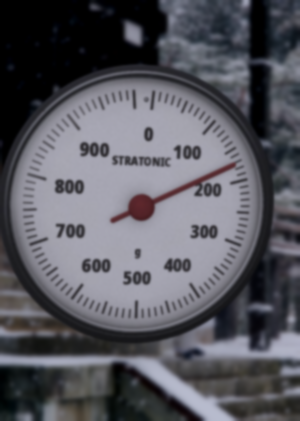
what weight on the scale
170 g
